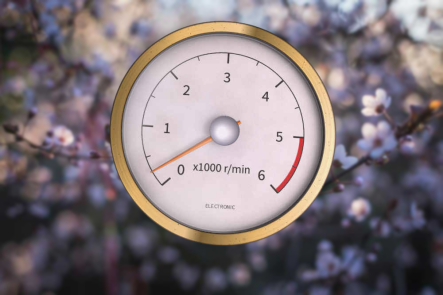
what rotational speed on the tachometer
250 rpm
